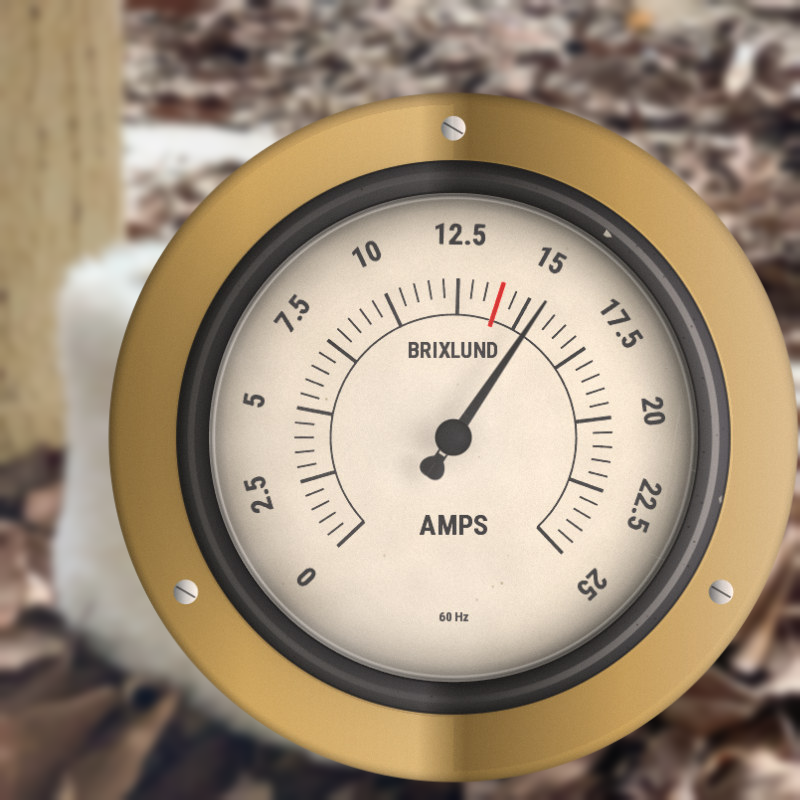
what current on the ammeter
15.5 A
